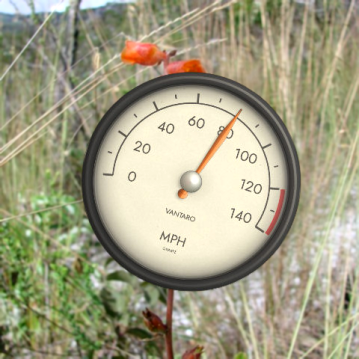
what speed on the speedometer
80 mph
